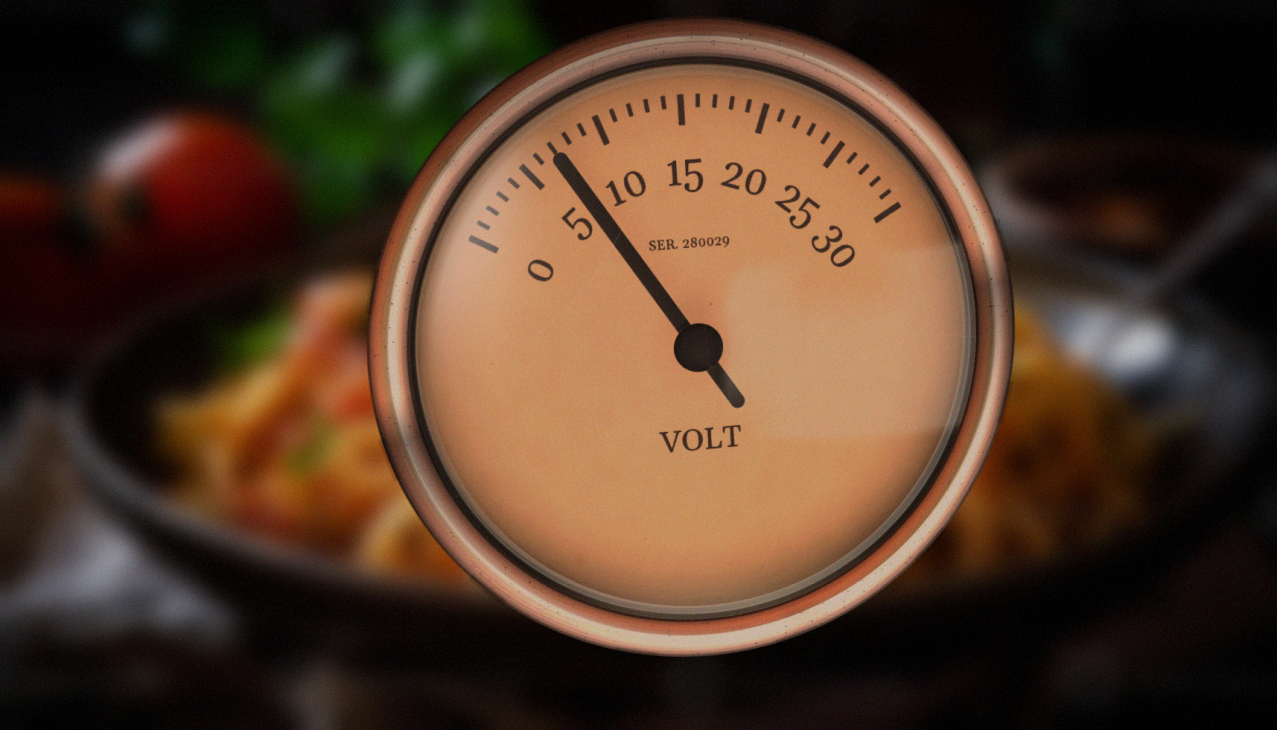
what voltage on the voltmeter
7 V
